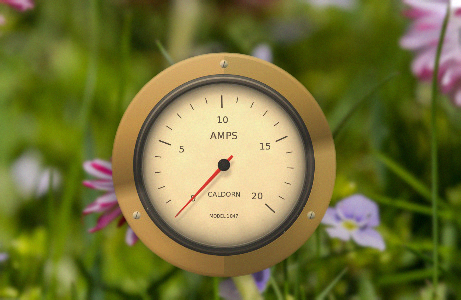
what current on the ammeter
0 A
